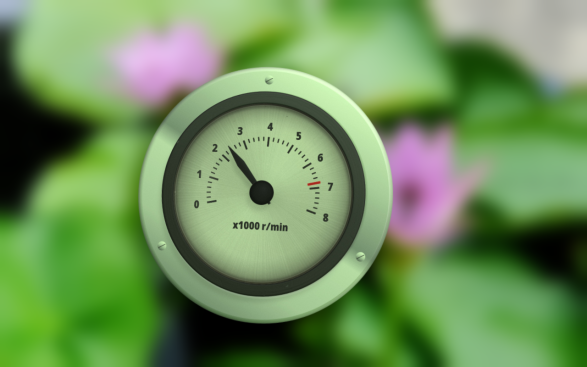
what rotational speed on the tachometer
2400 rpm
